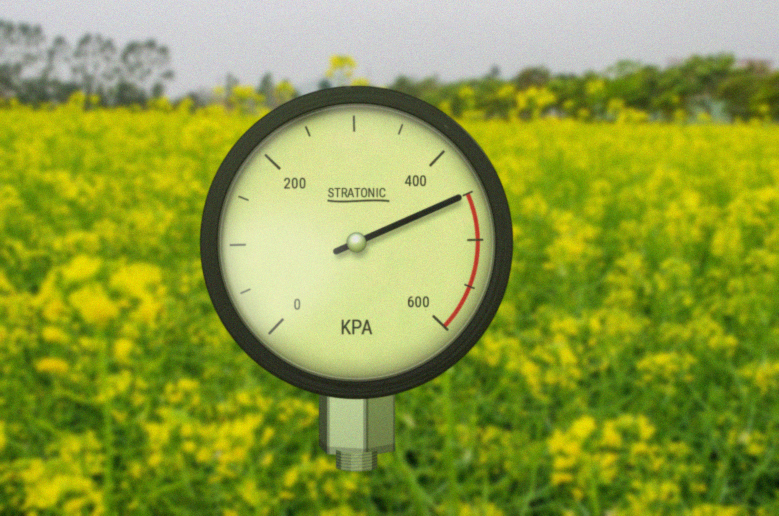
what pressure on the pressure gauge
450 kPa
